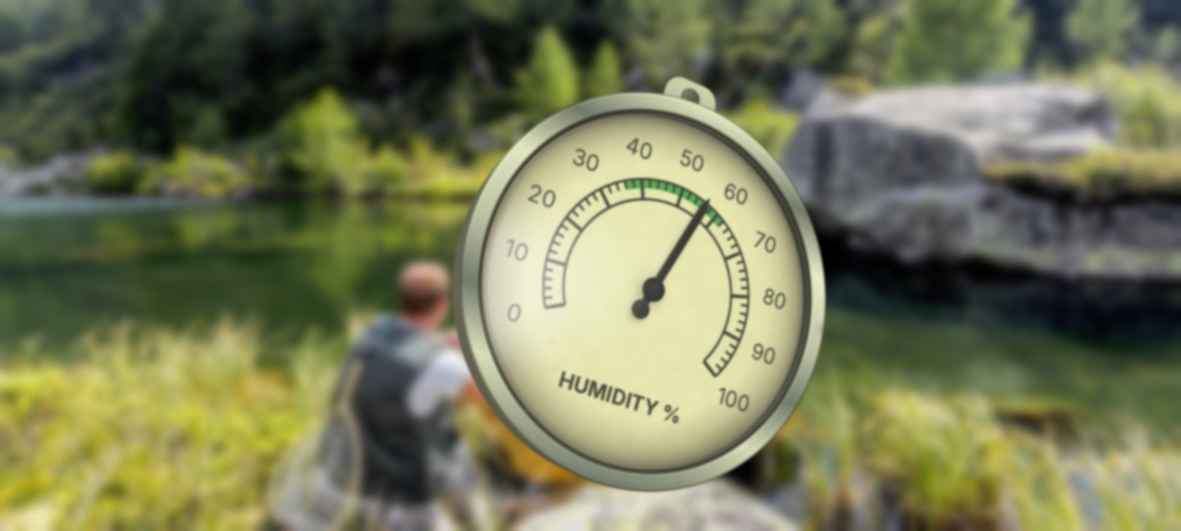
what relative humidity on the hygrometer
56 %
